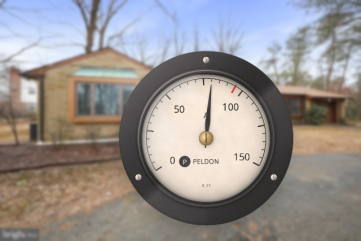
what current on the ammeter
80 A
